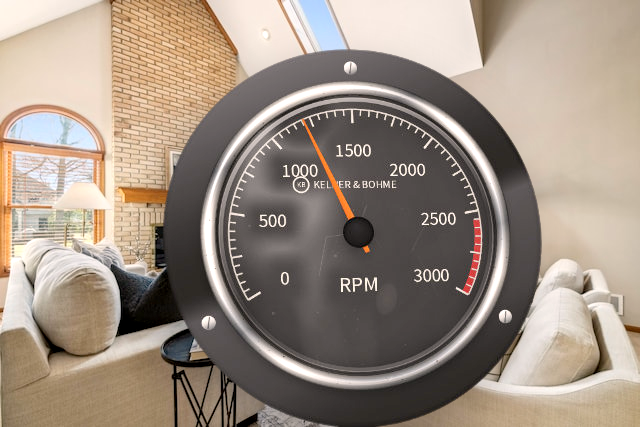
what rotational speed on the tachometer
1200 rpm
